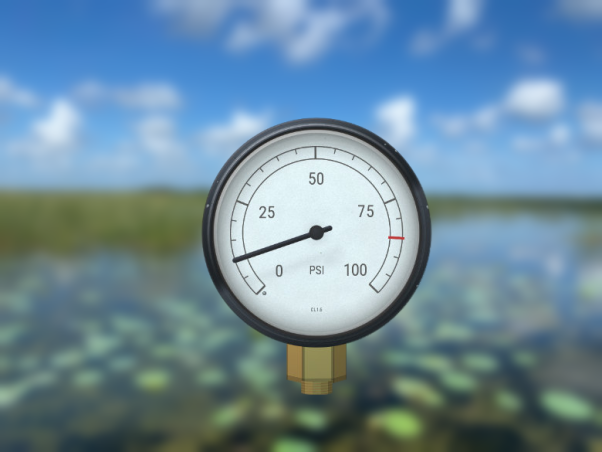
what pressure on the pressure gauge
10 psi
